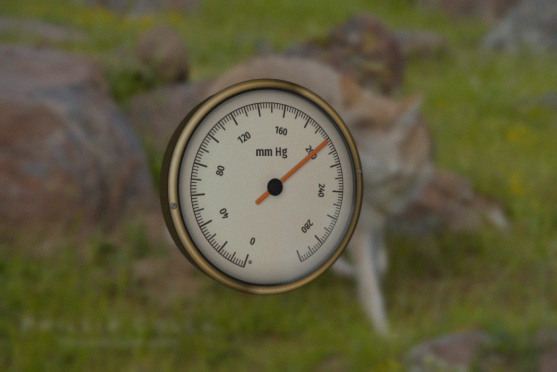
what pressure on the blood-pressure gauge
200 mmHg
